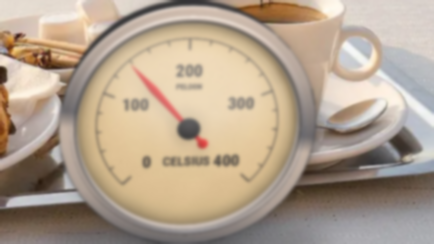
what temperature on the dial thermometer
140 °C
